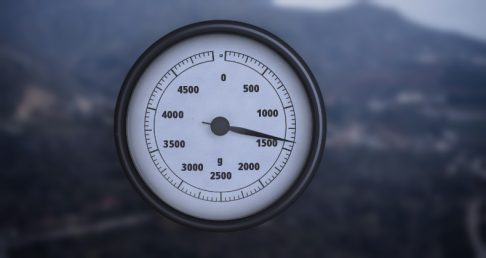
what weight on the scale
1400 g
